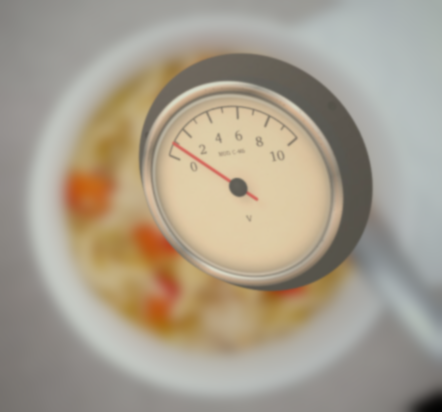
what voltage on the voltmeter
1 V
